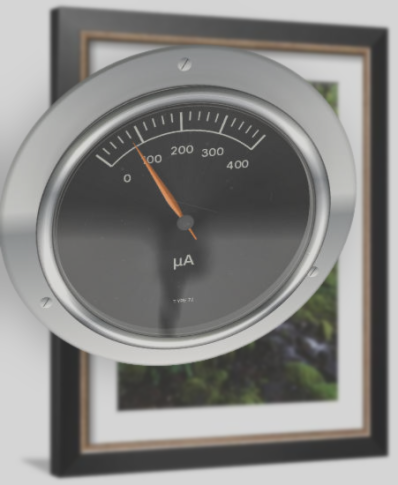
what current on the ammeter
80 µA
